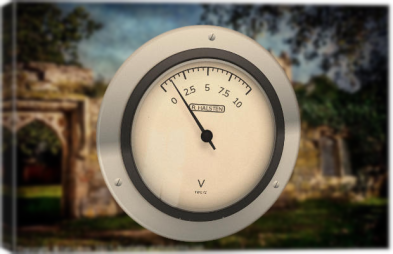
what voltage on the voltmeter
1 V
